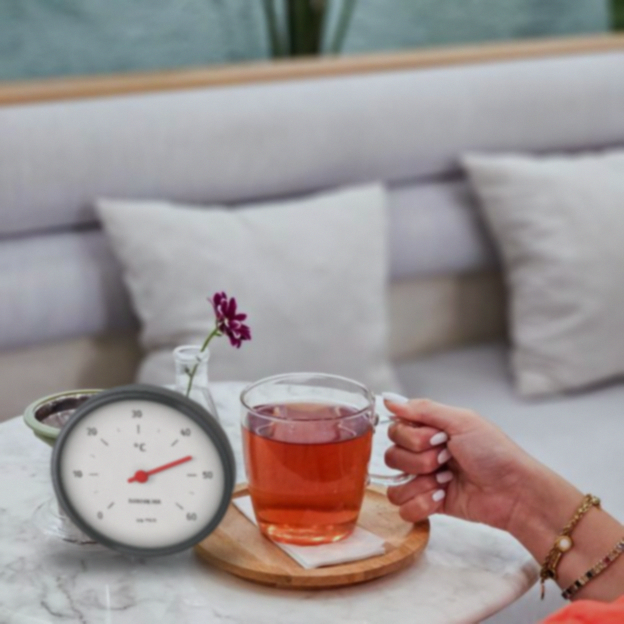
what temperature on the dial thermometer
45 °C
